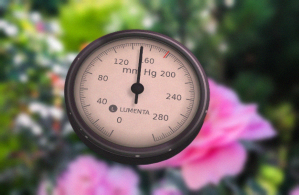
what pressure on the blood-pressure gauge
150 mmHg
